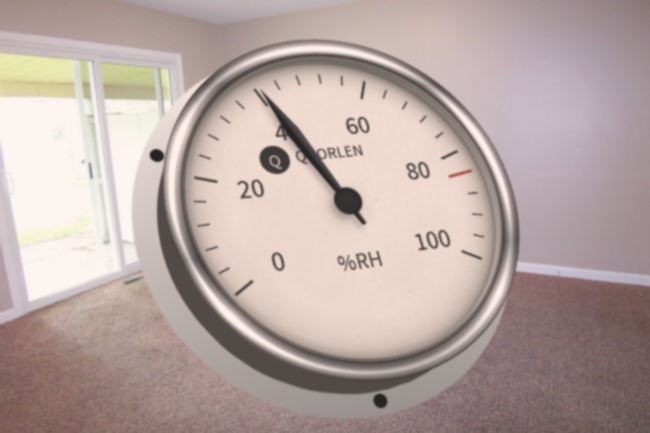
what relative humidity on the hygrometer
40 %
